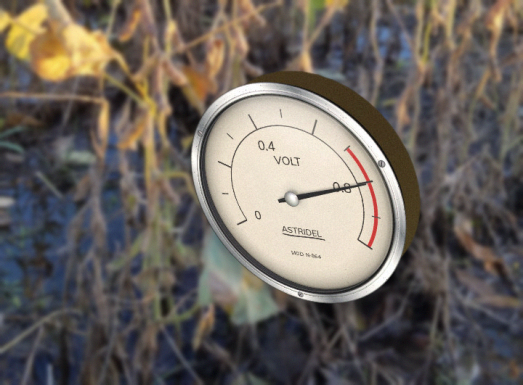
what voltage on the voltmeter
0.8 V
